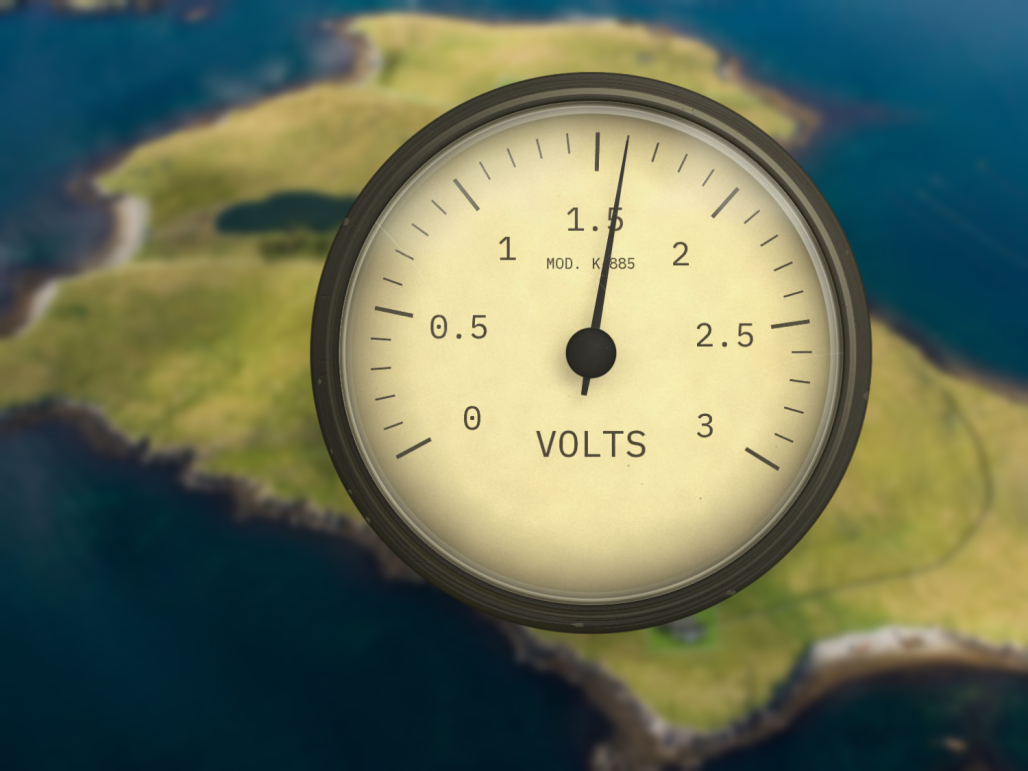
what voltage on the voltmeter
1.6 V
